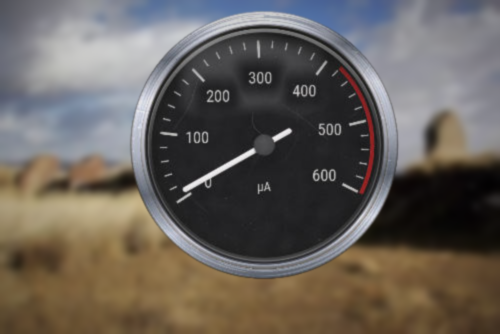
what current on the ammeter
10 µA
